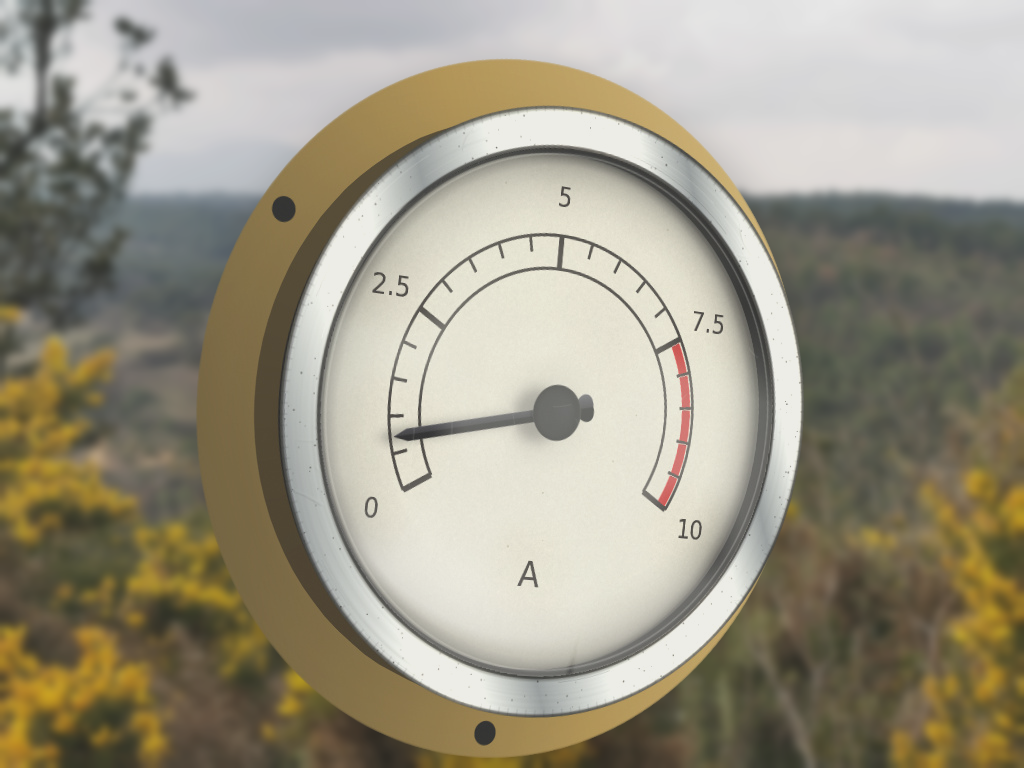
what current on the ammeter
0.75 A
